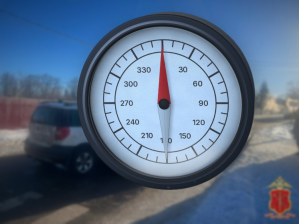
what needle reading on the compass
0 °
